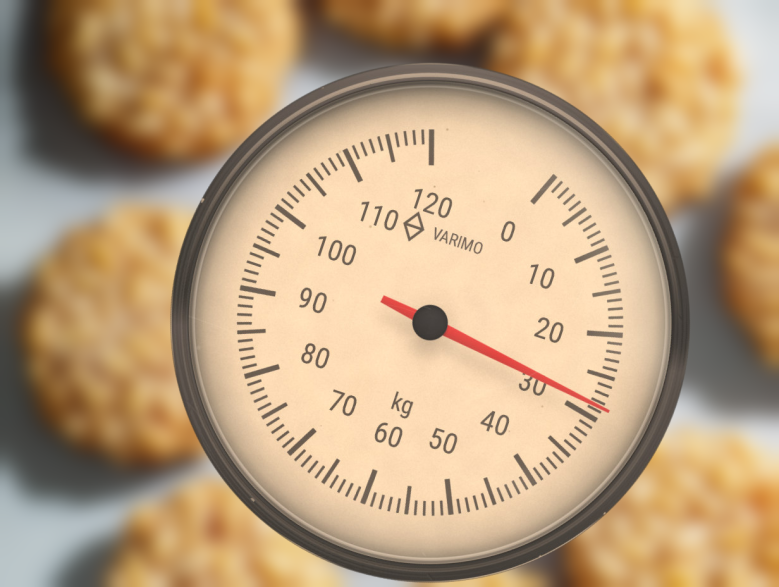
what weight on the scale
28.5 kg
